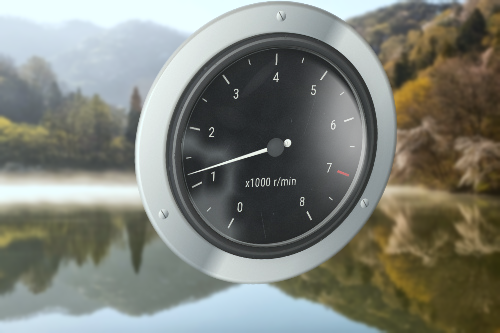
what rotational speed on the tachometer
1250 rpm
